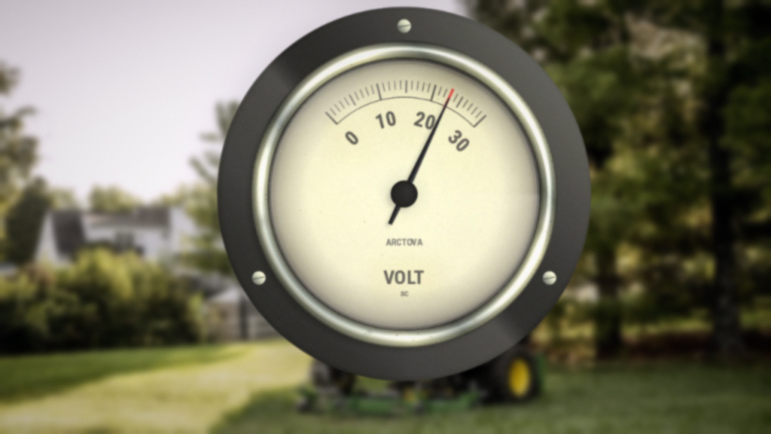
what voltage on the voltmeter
23 V
